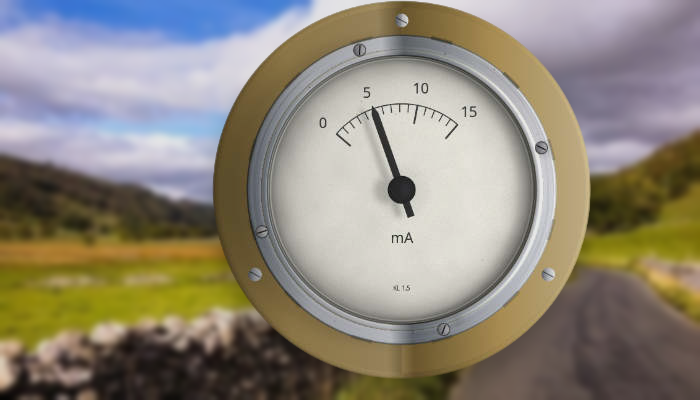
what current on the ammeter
5 mA
